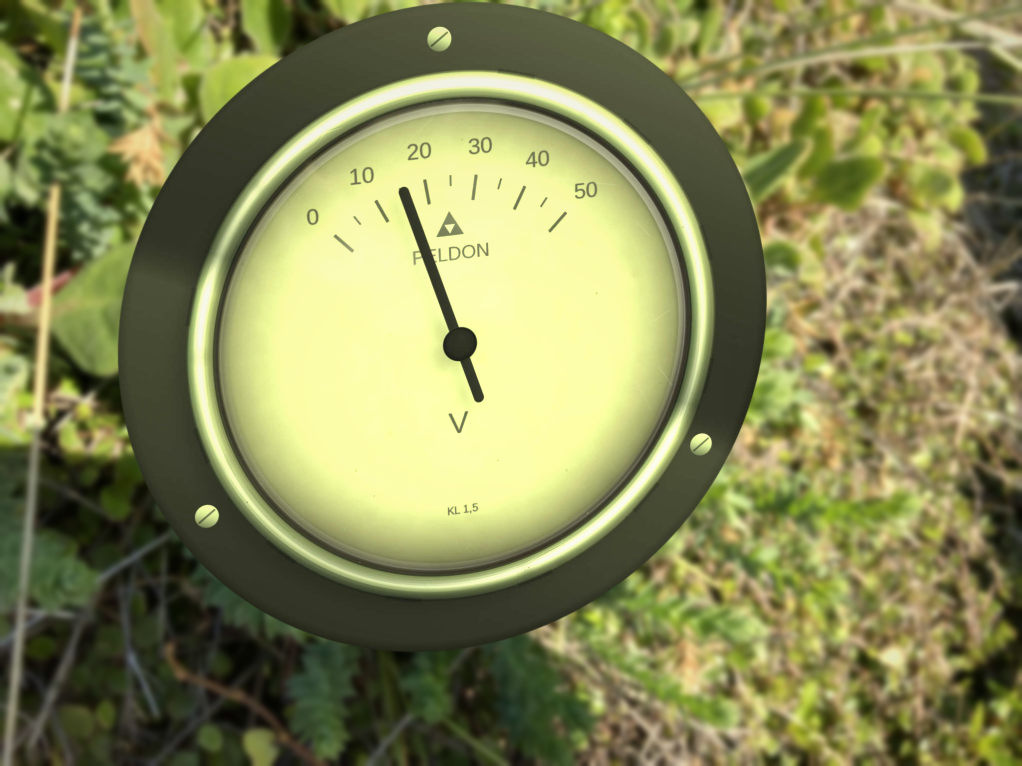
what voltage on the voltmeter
15 V
